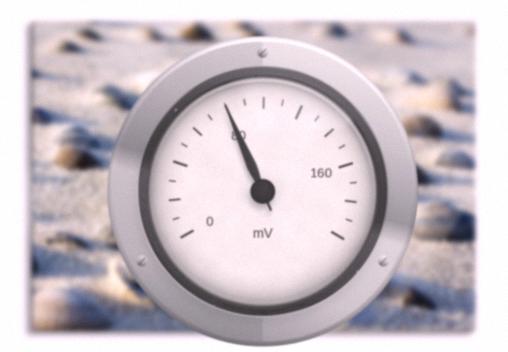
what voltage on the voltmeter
80 mV
